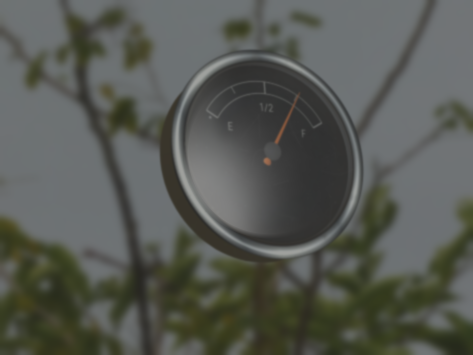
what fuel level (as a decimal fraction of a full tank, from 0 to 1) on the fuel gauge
0.75
